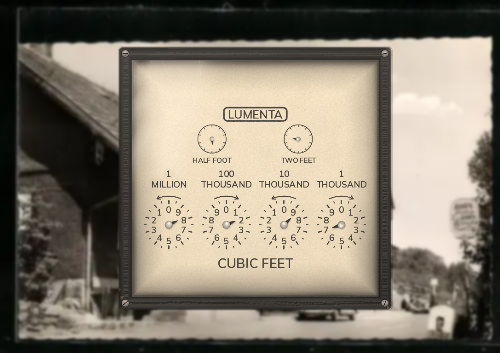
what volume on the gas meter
818700 ft³
